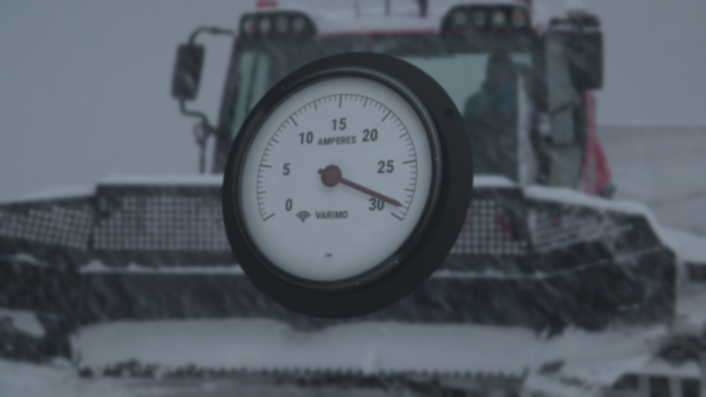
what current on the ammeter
29 A
